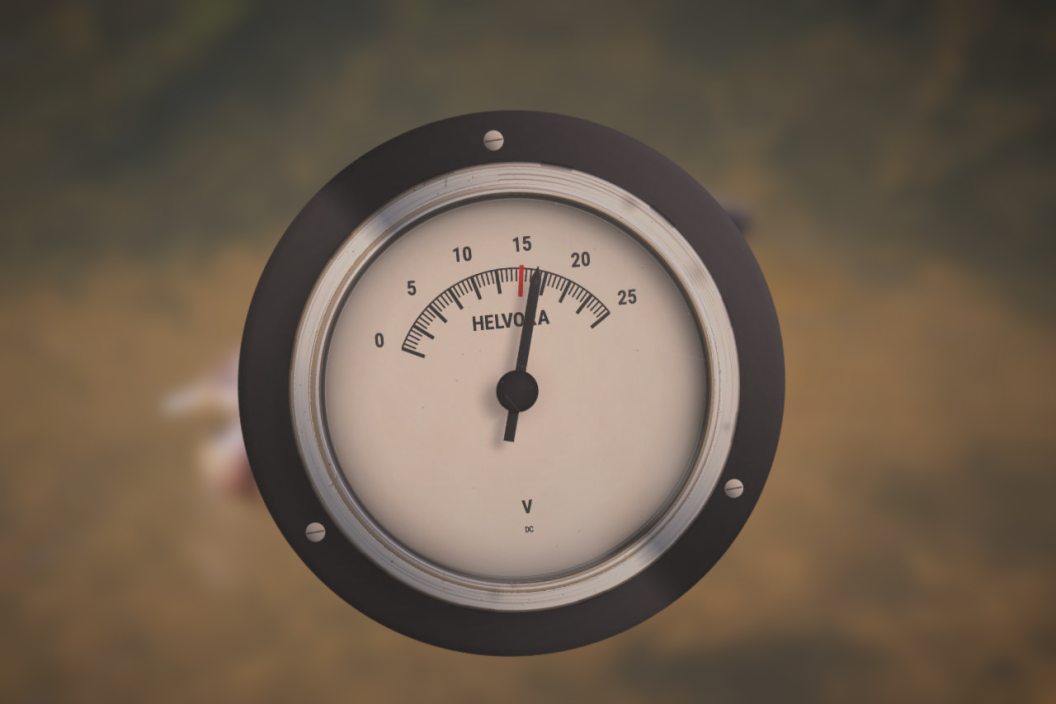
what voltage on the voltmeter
16.5 V
